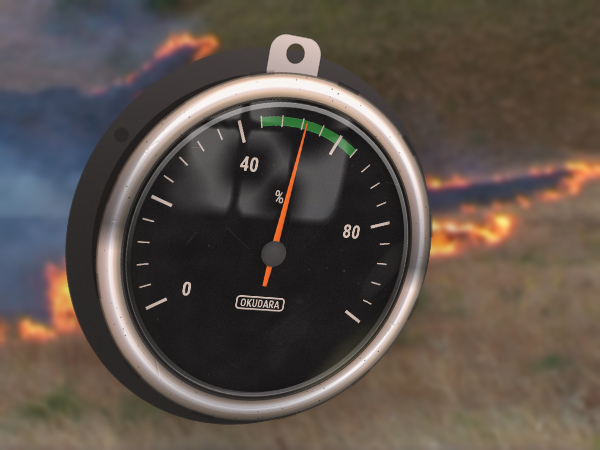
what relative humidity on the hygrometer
52 %
